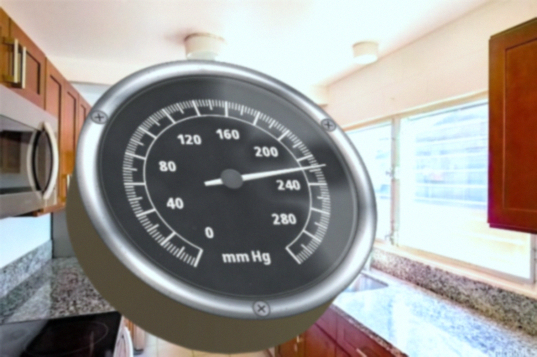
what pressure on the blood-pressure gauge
230 mmHg
